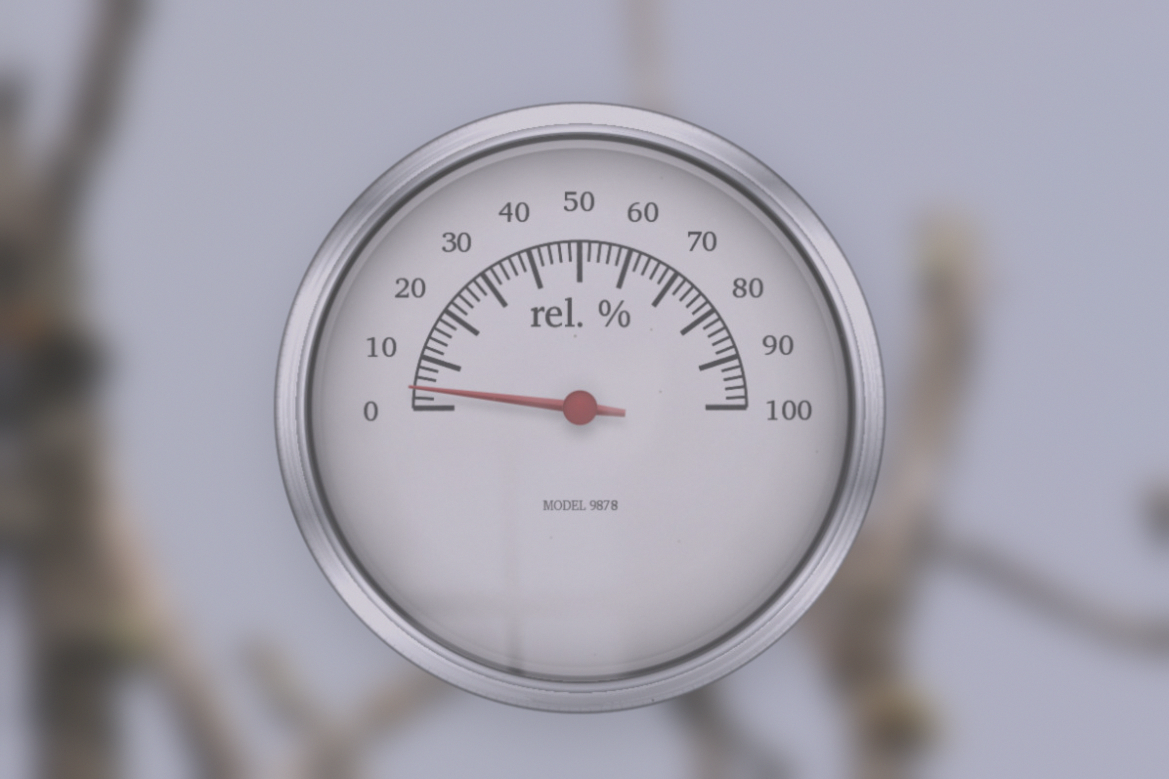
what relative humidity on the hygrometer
4 %
